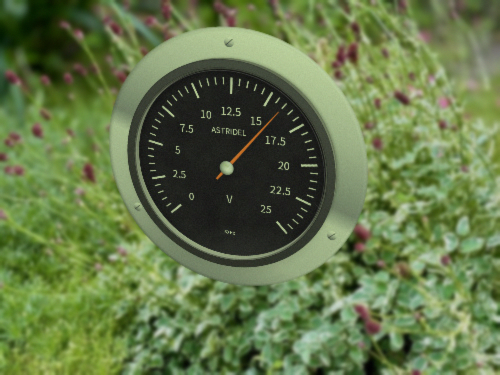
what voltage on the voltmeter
16 V
